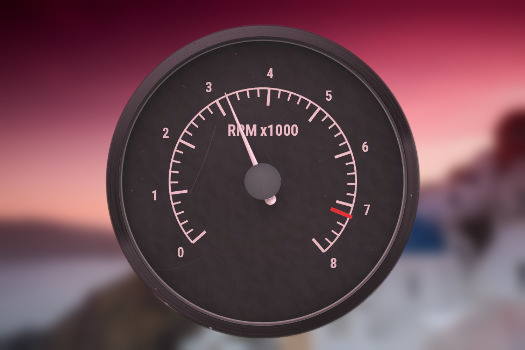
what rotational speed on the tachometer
3200 rpm
